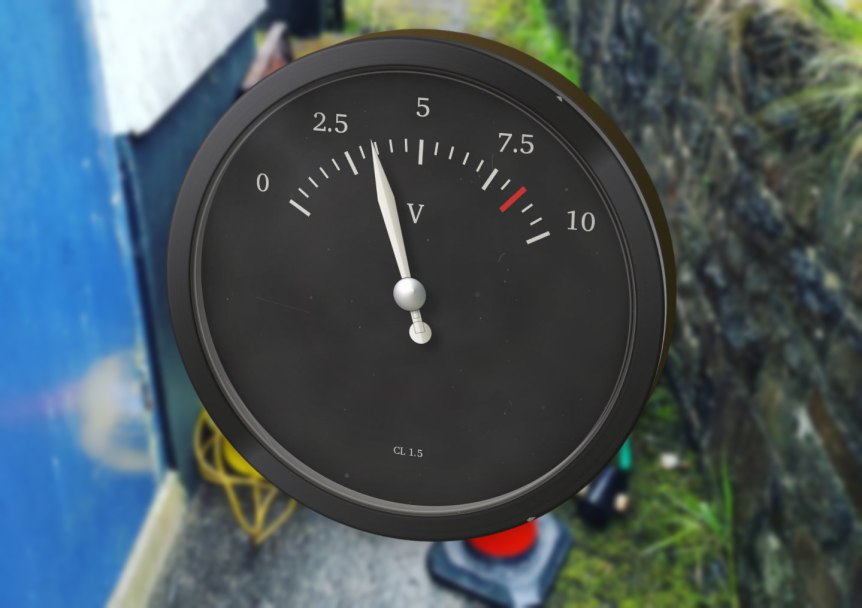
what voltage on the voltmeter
3.5 V
